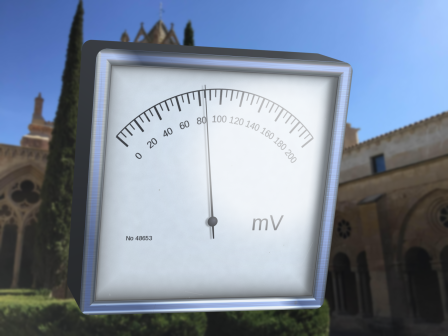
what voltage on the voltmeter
85 mV
